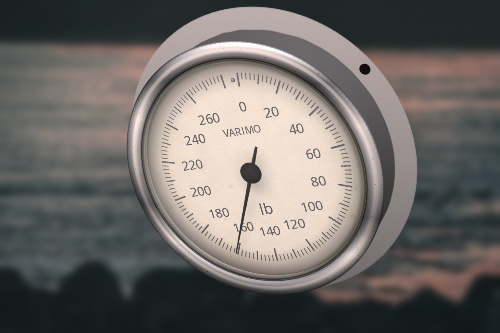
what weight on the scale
160 lb
